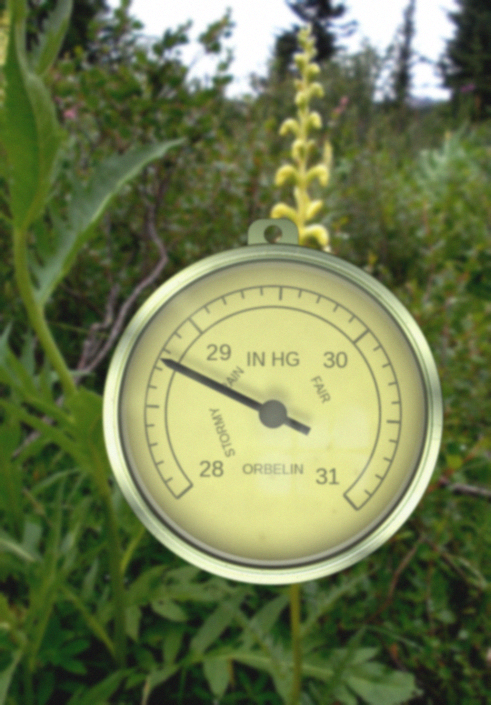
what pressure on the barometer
28.75 inHg
